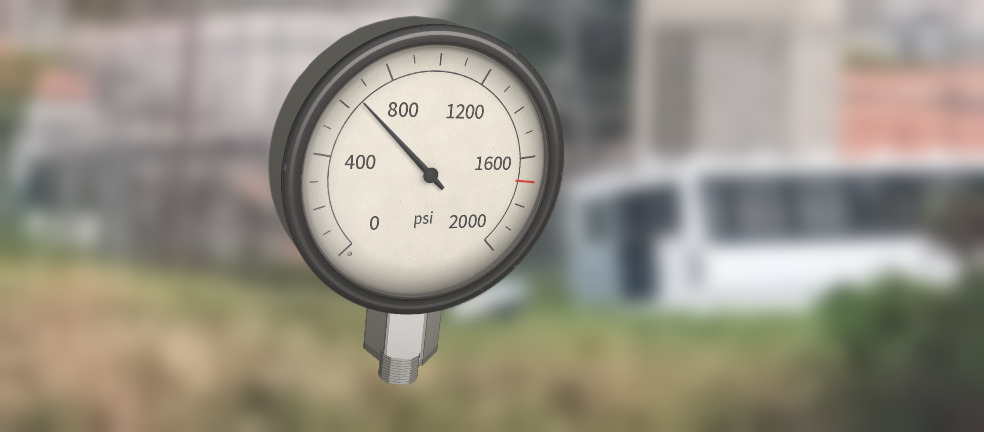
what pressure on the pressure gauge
650 psi
